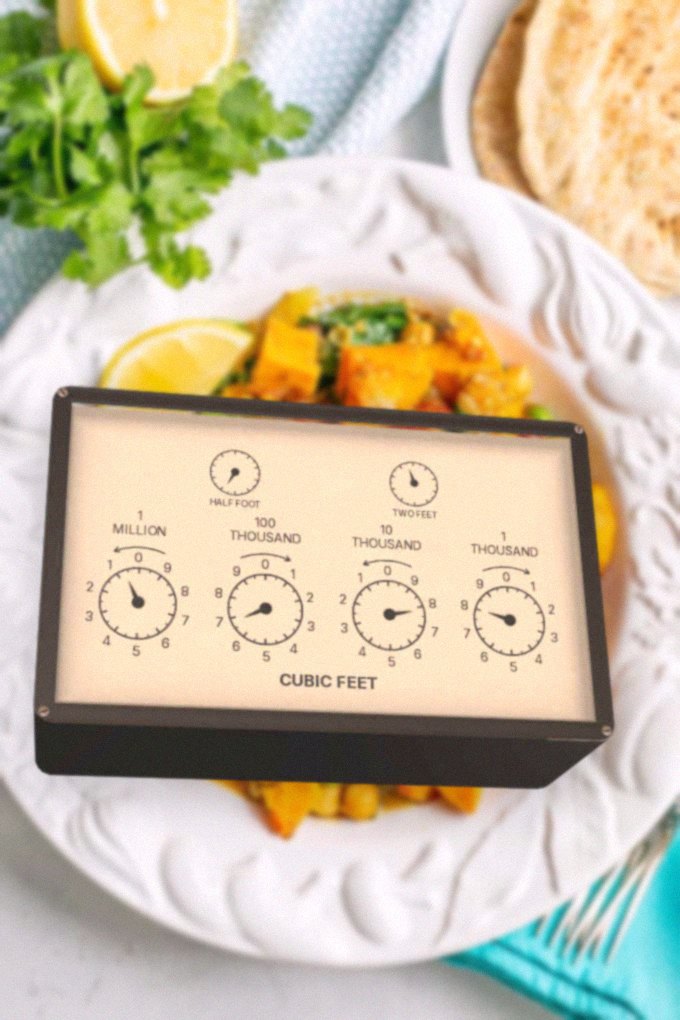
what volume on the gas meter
67800 ft³
